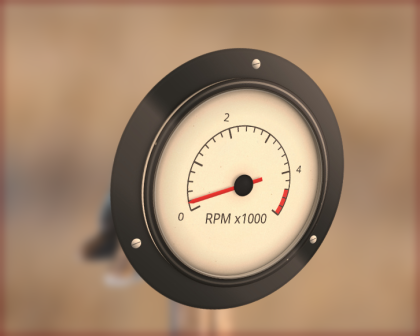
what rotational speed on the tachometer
200 rpm
